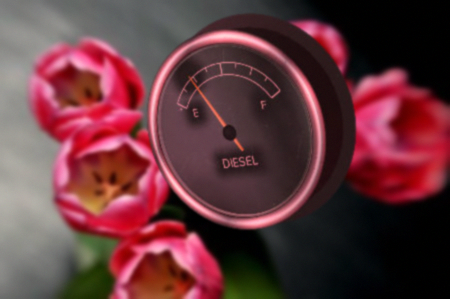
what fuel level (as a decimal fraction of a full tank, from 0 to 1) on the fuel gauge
0.25
